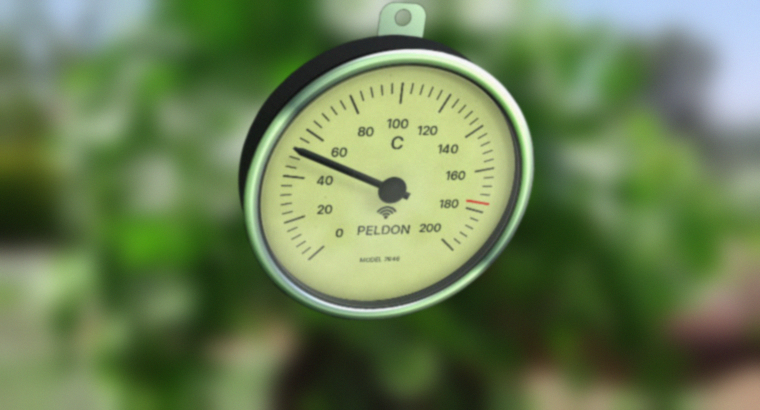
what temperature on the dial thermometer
52 °C
